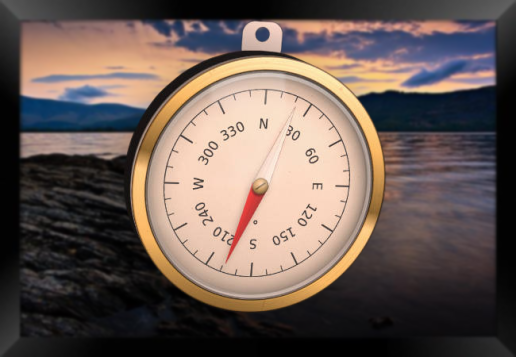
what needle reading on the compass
200 °
